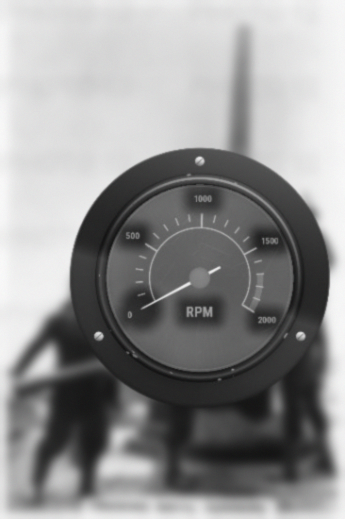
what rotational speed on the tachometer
0 rpm
